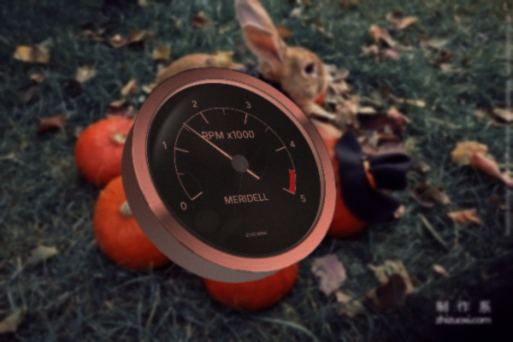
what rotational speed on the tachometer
1500 rpm
